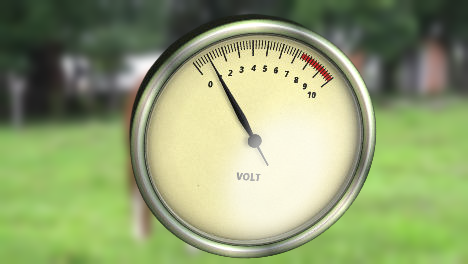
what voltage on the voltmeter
1 V
